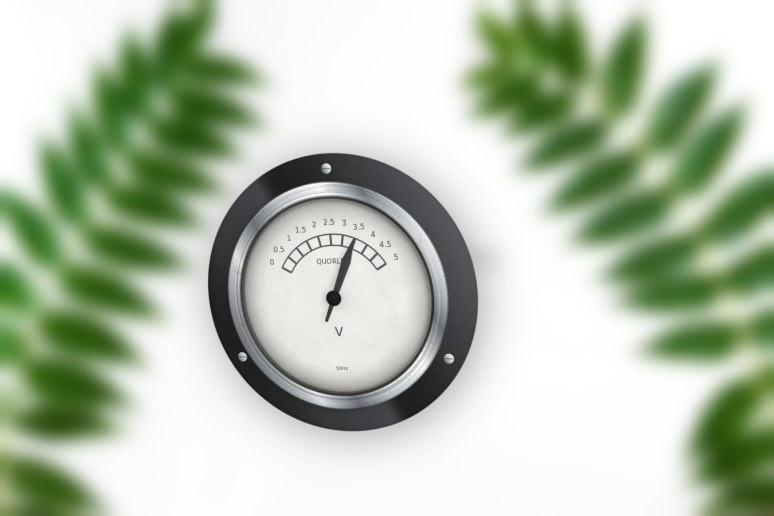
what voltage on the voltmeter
3.5 V
